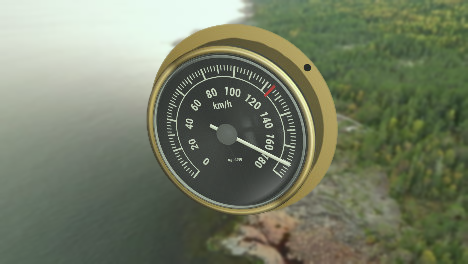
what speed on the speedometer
170 km/h
